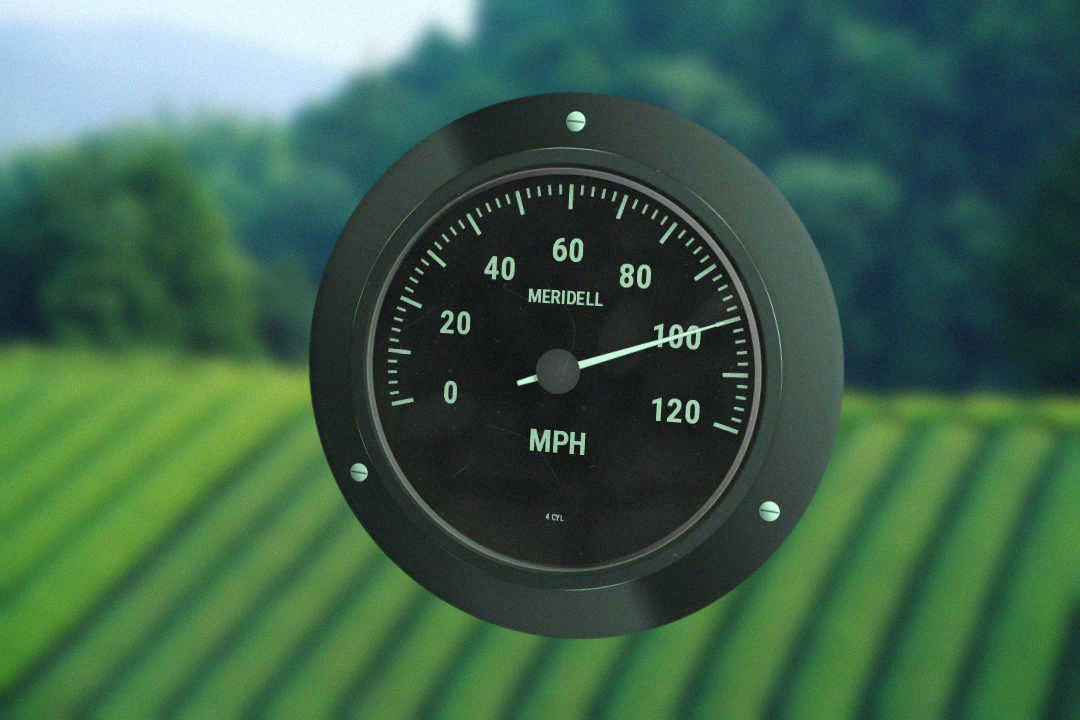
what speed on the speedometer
100 mph
